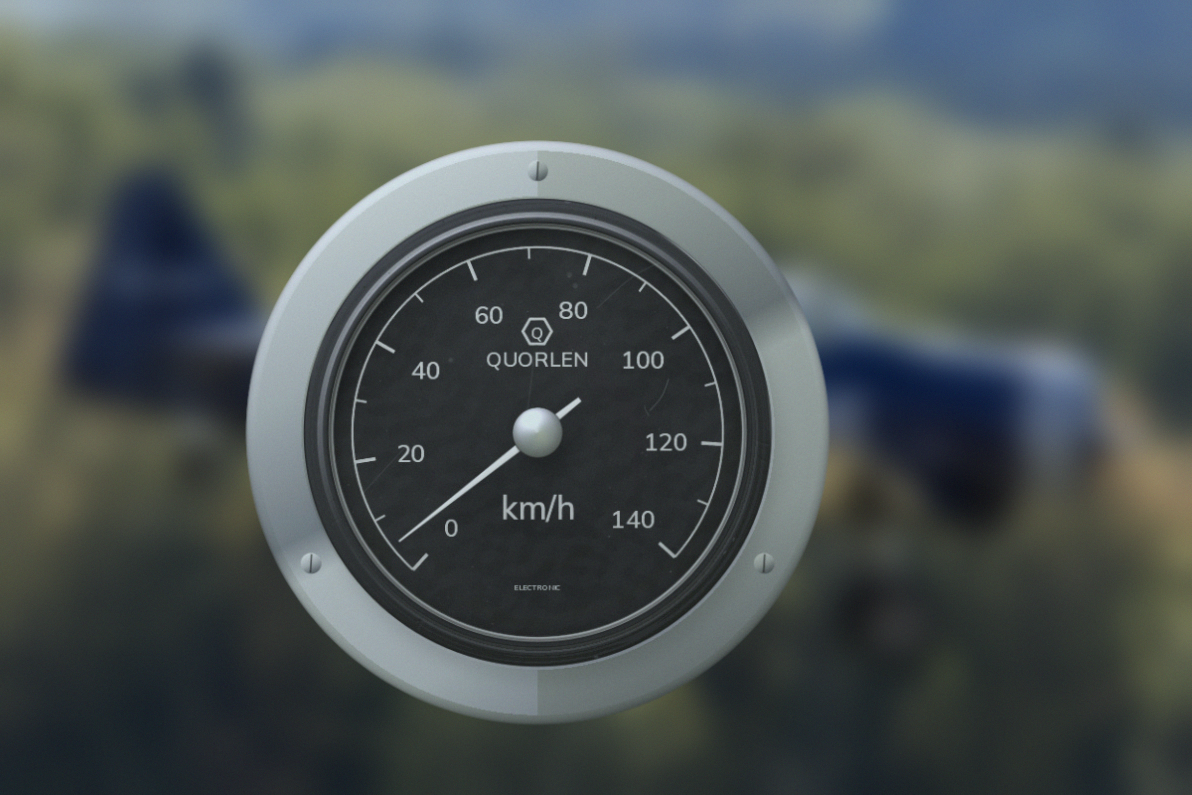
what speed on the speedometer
5 km/h
